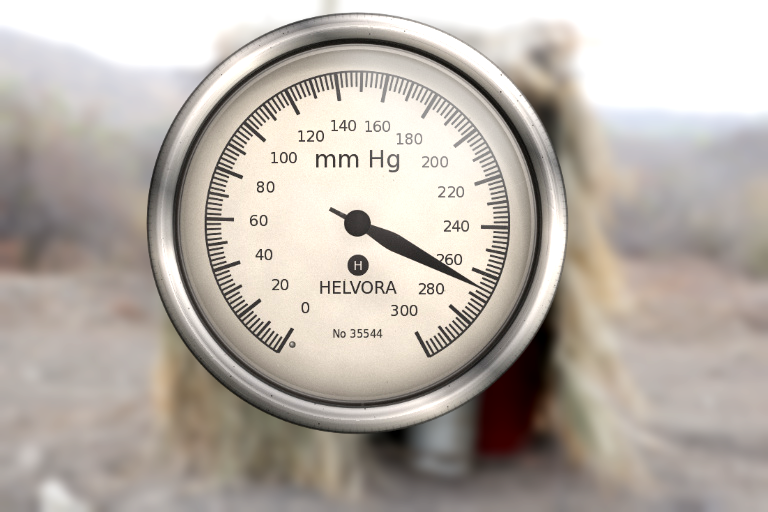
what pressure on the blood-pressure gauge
266 mmHg
